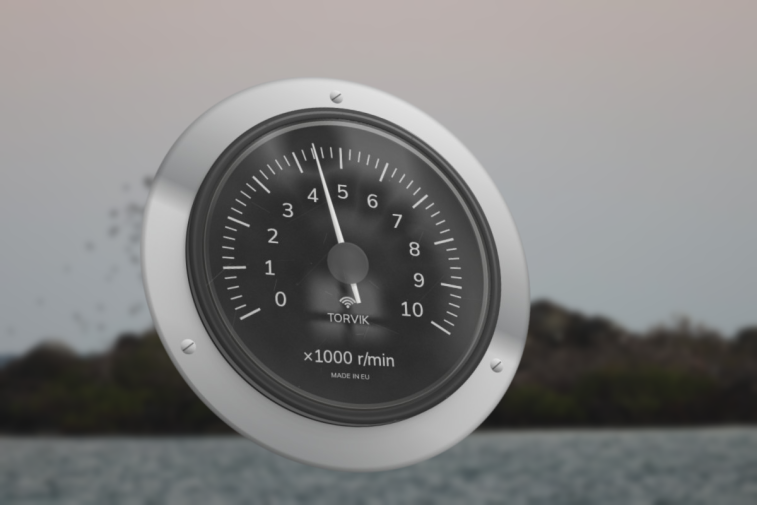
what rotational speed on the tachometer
4400 rpm
